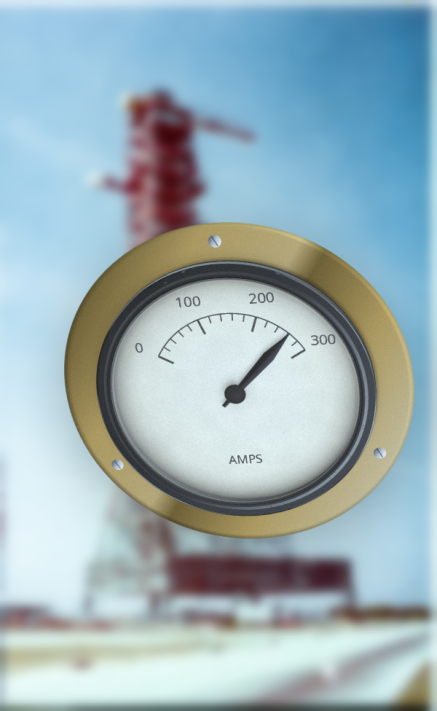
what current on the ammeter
260 A
